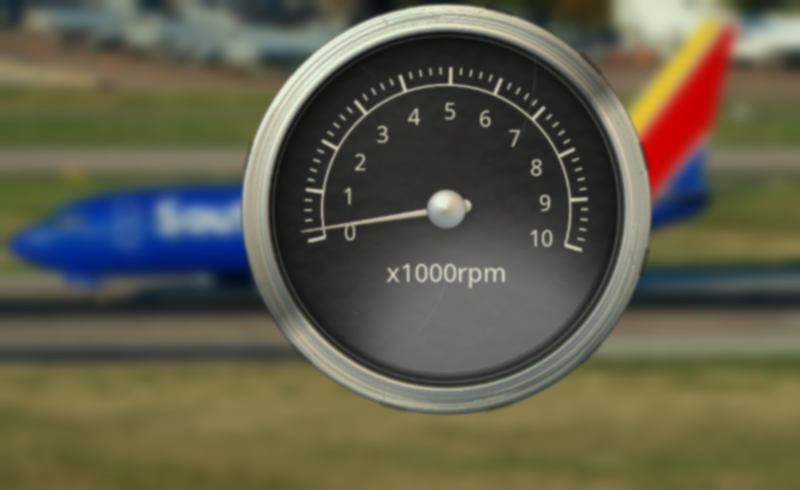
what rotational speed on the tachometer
200 rpm
